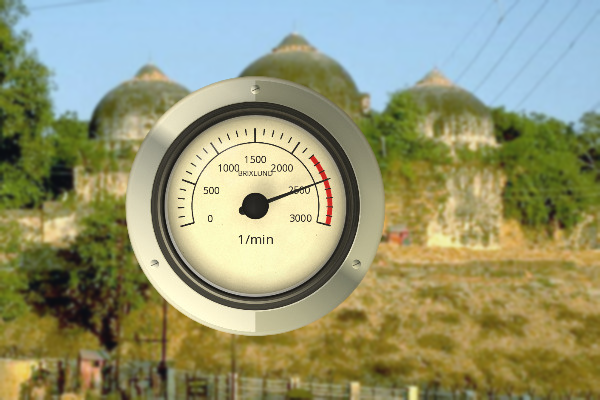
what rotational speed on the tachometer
2500 rpm
